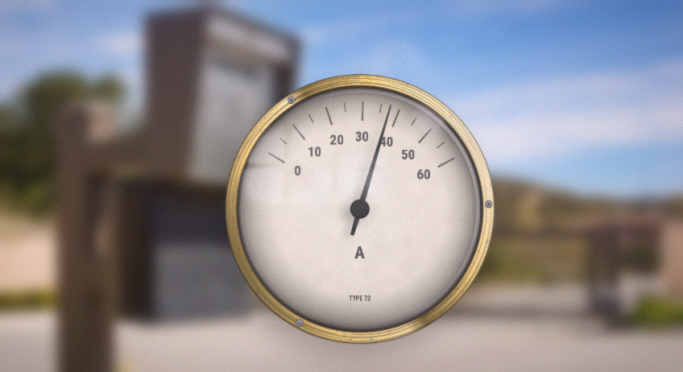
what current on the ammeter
37.5 A
